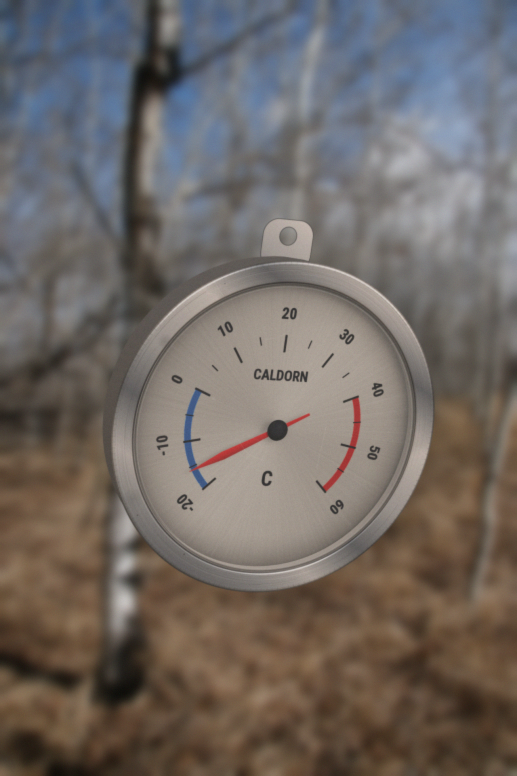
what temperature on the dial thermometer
-15 °C
